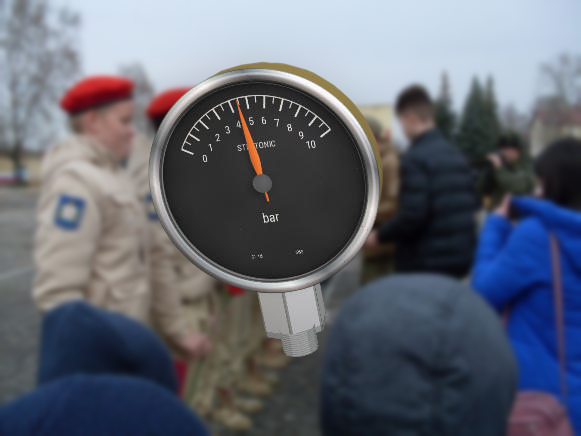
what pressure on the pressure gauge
4.5 bar
